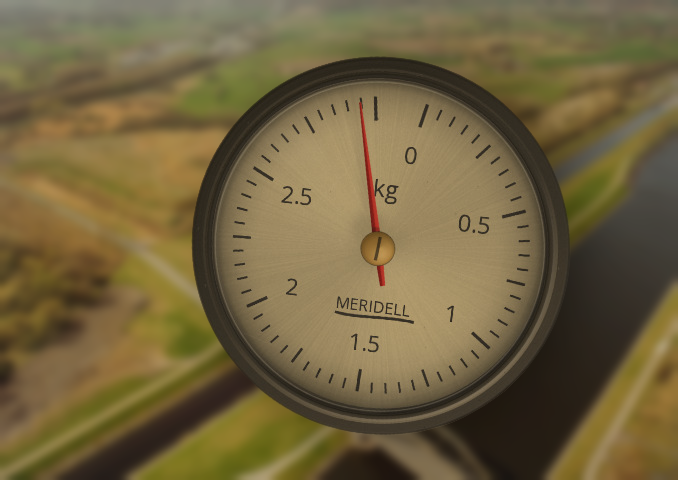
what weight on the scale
2.95 kg
